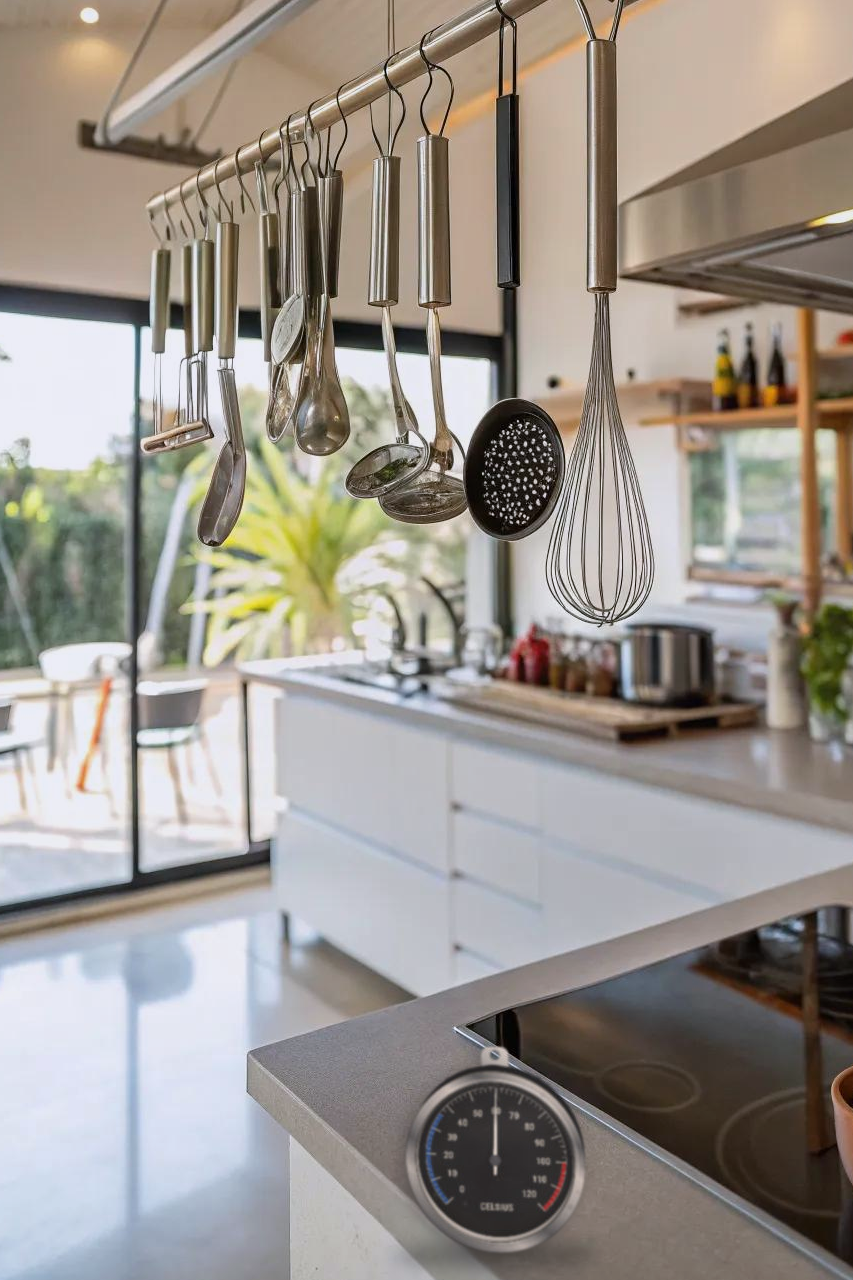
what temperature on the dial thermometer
60 °C
